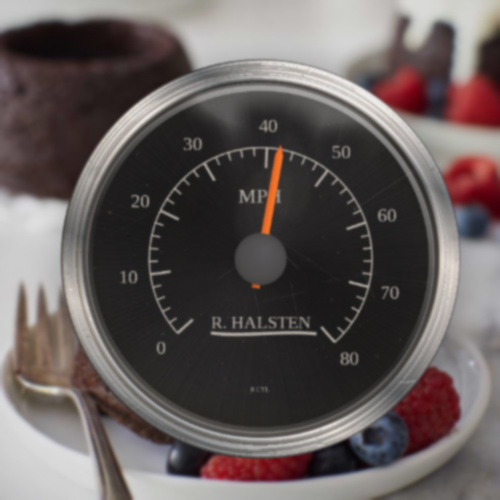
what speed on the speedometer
42 mph
